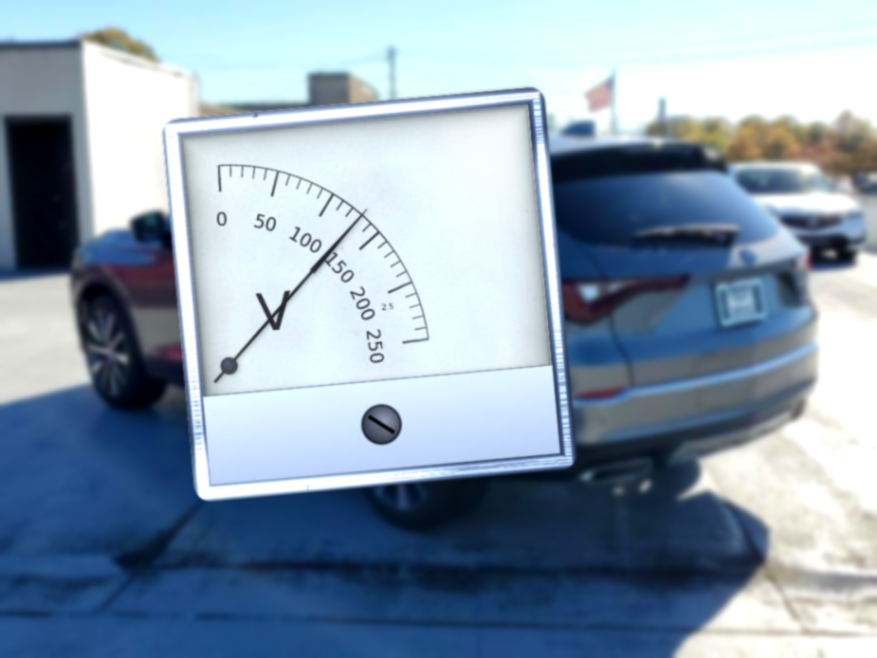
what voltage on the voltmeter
130 V
